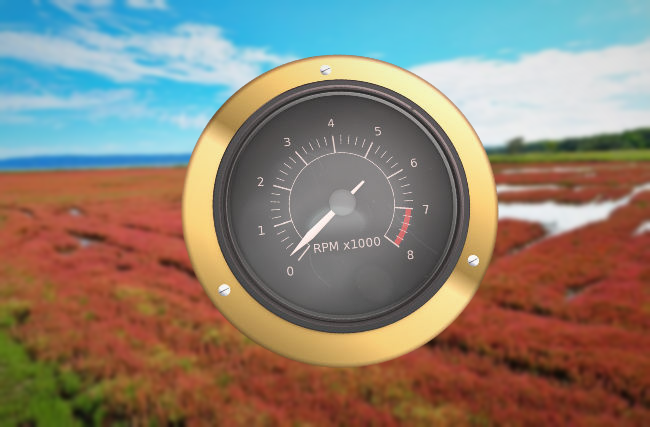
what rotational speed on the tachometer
200 rpm
